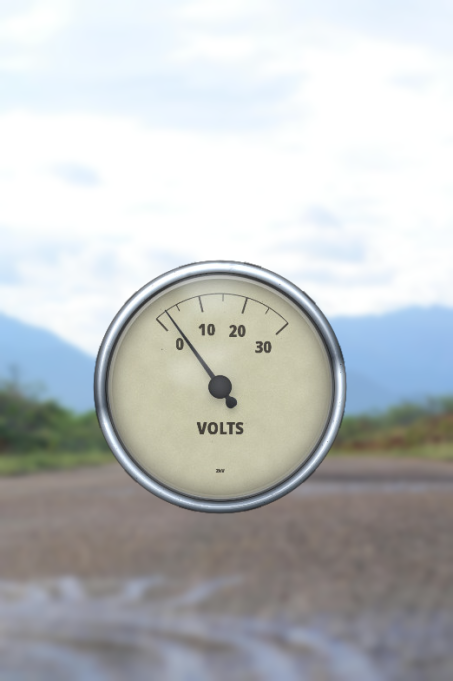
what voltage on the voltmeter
2.5 V
